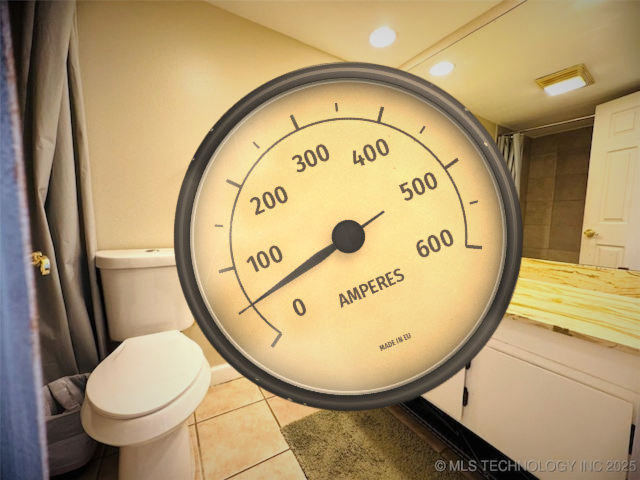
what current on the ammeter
50 A
